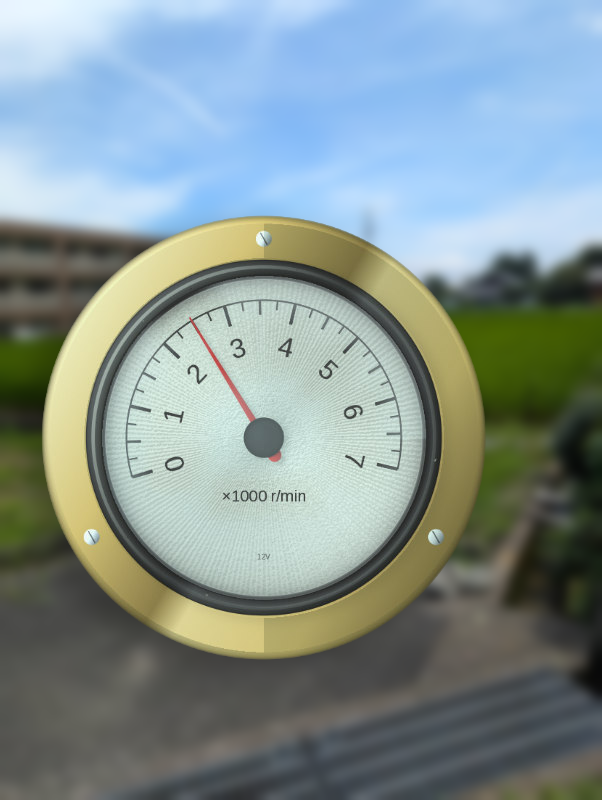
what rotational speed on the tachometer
2500 rpm
